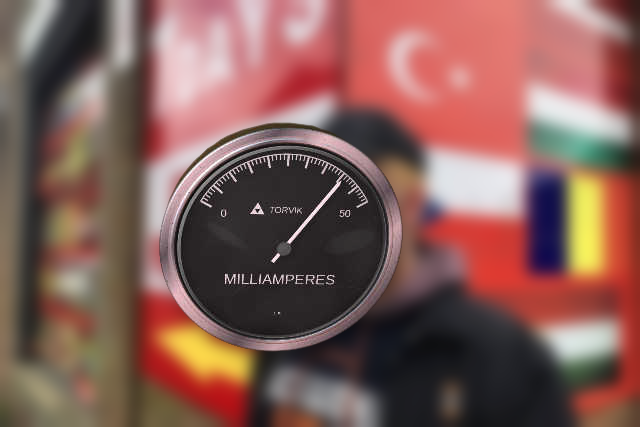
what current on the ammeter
40 mA
